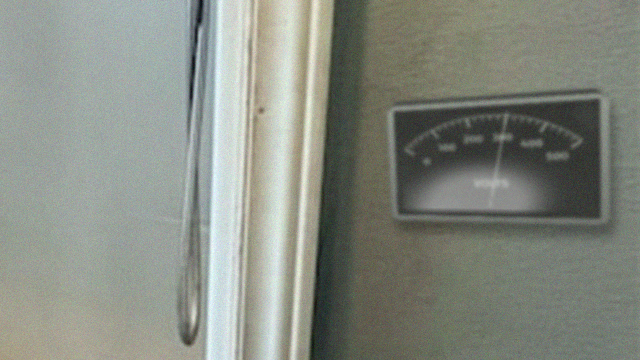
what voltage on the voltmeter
300 V
